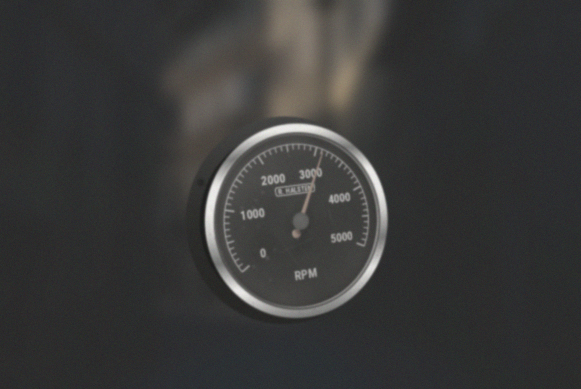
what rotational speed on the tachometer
3100 rpm
